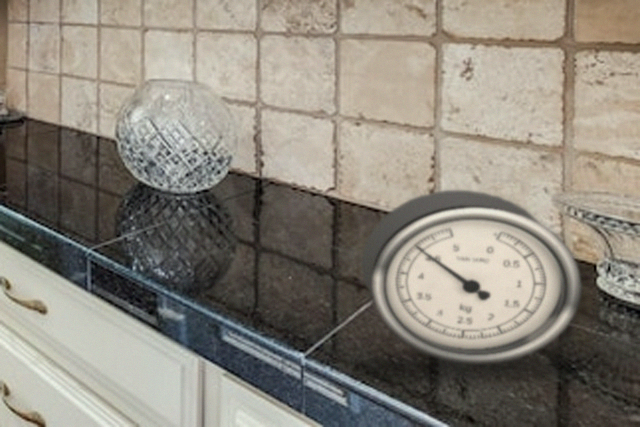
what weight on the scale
4.5 kg
